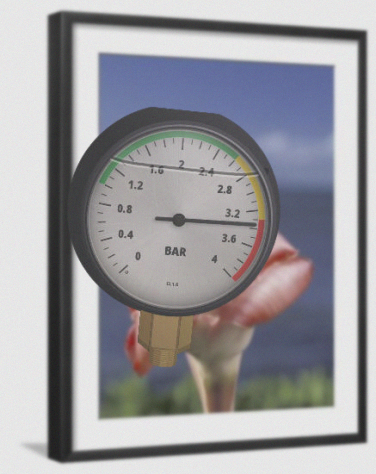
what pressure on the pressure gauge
3.35 bar
